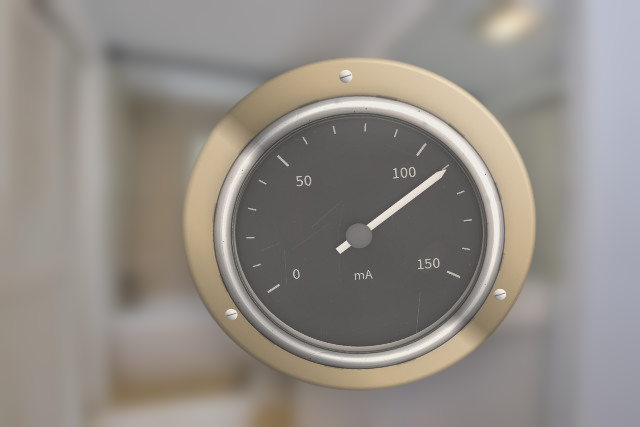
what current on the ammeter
110 mA
